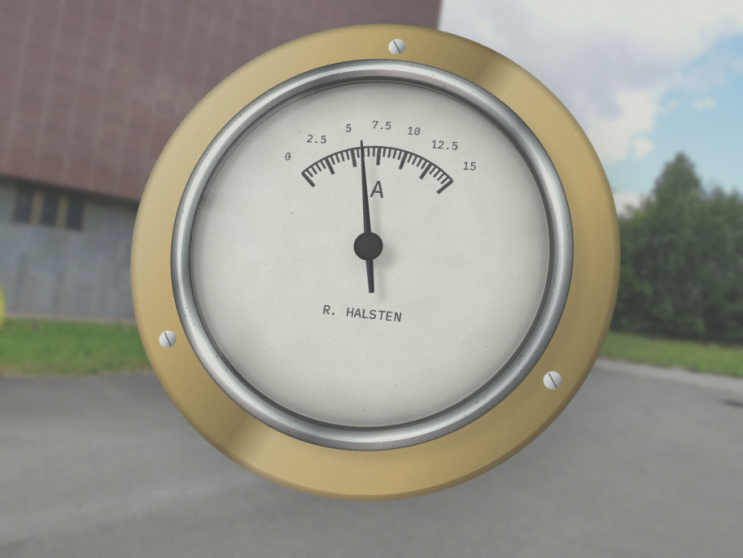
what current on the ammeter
6 A
